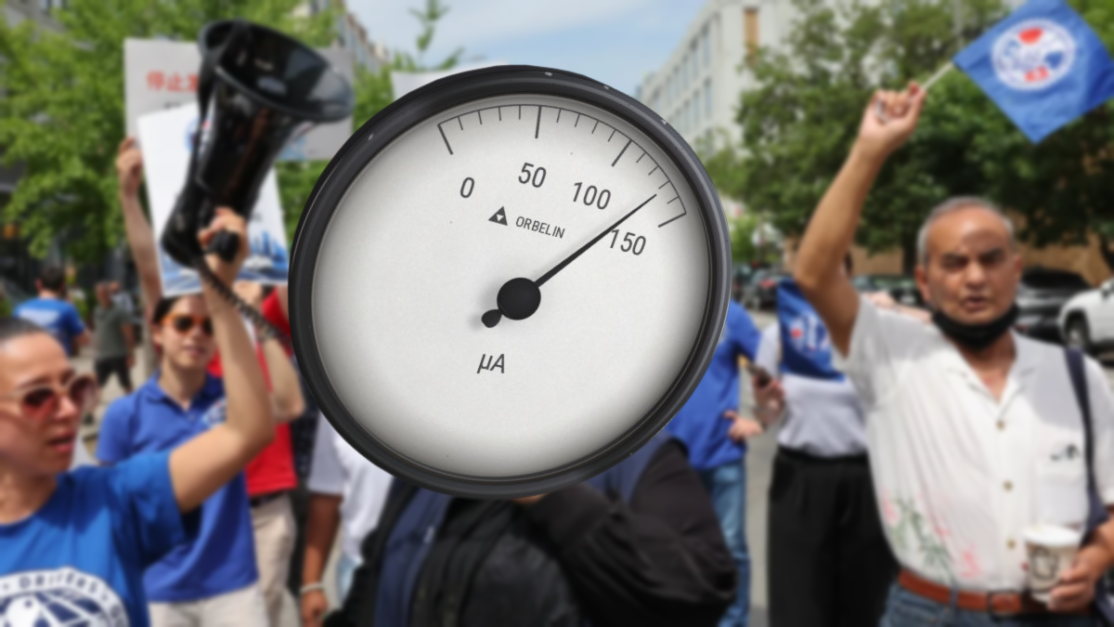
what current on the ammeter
130 µA
